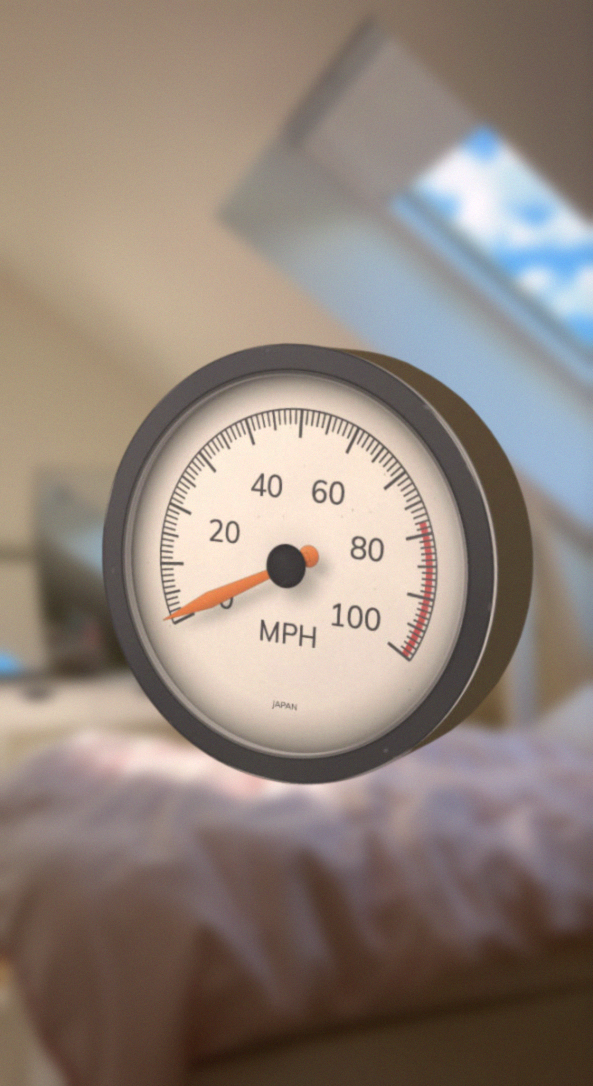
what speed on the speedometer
1 mph
